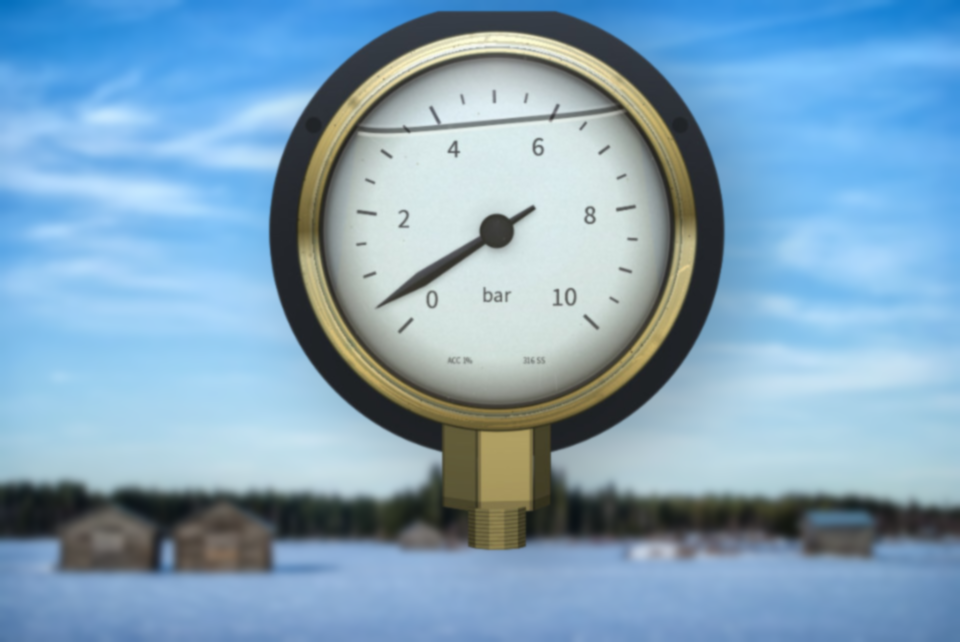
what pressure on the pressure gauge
0.5 bar
